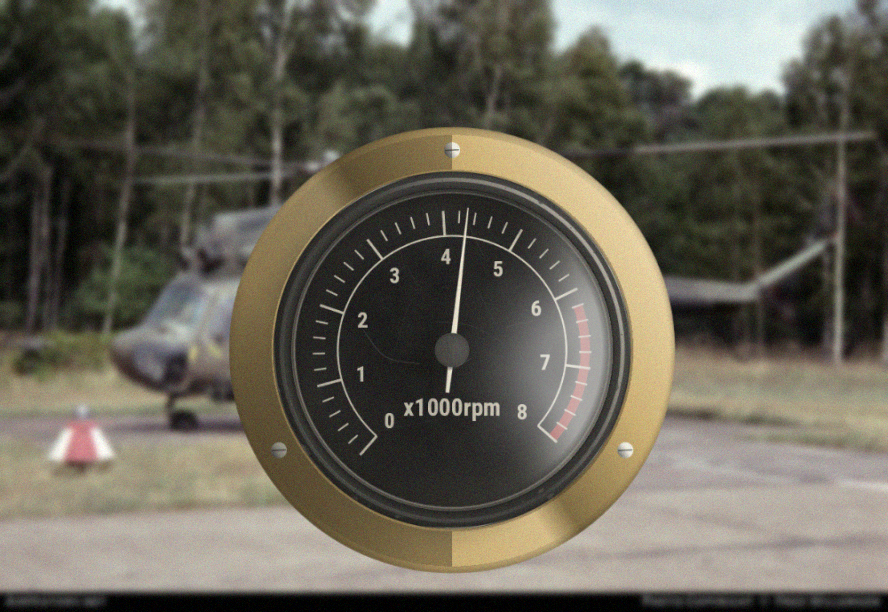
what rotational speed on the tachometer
4300 rpm
